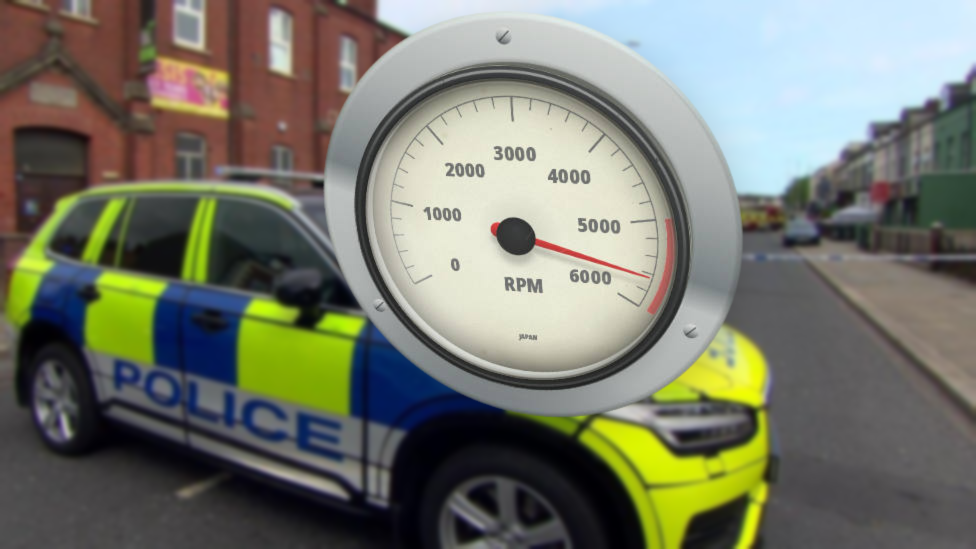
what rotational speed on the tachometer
5600 rpm
